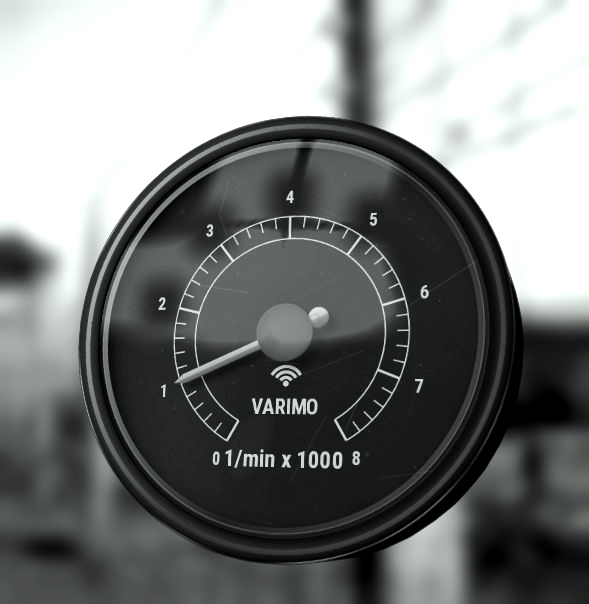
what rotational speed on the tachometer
1000 rpm
